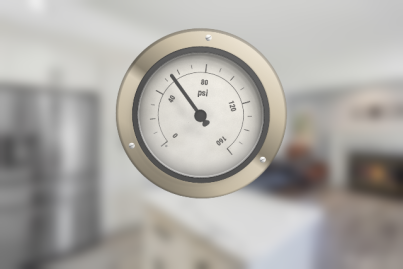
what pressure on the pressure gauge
55 psi
